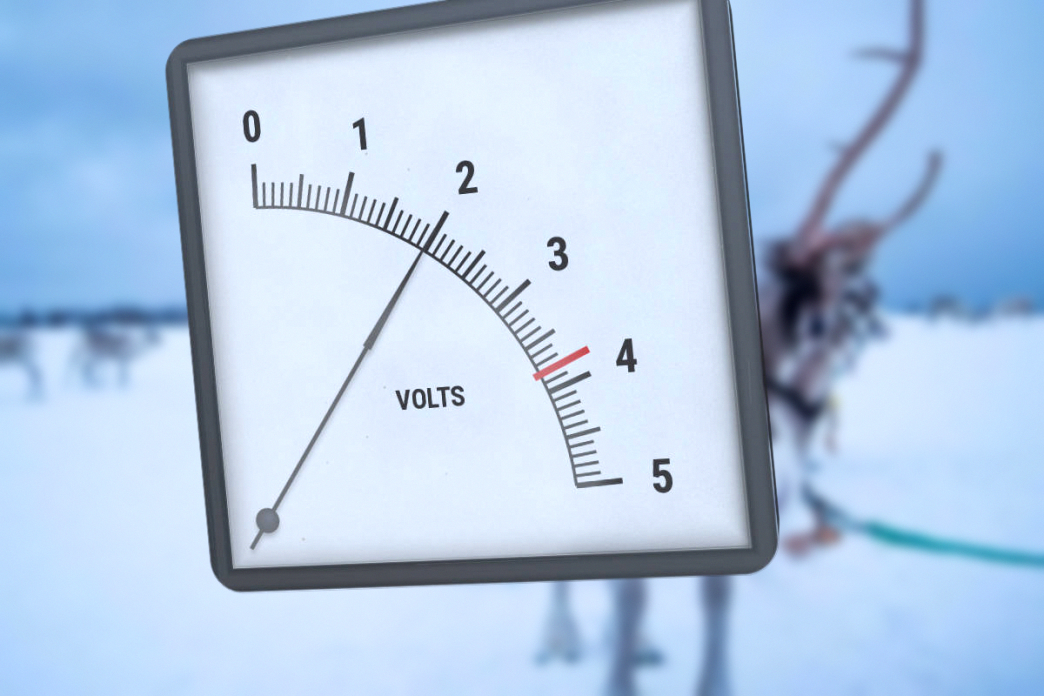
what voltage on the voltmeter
2 V
